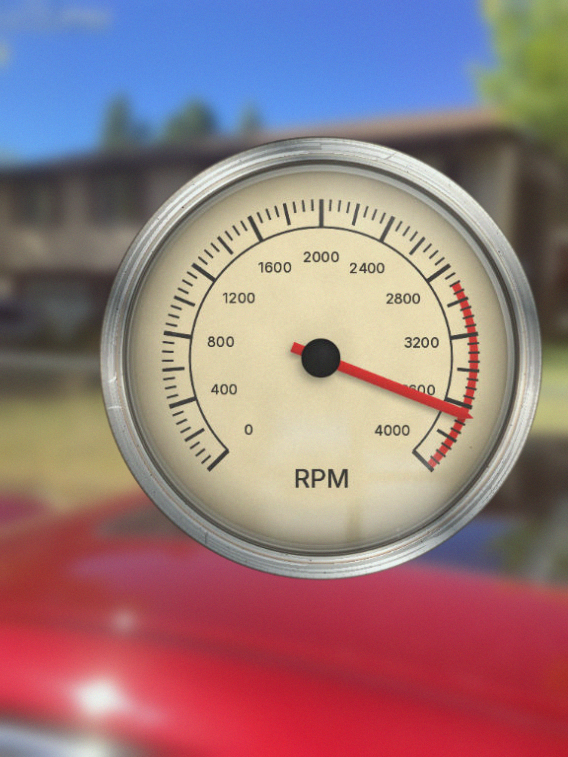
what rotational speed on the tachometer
3650 rpm
